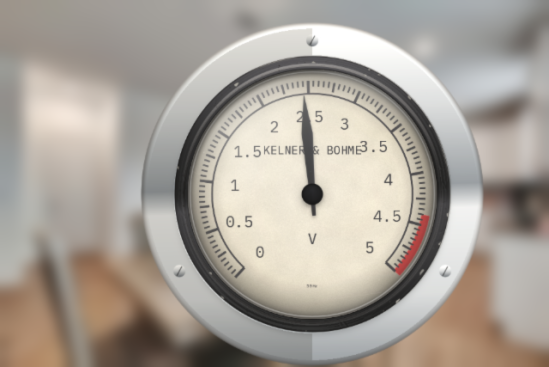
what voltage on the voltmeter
2.45 V
